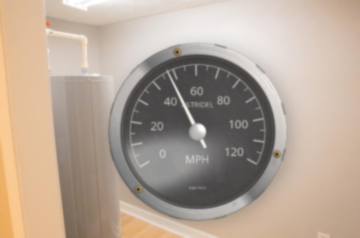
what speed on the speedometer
47.5 mph
